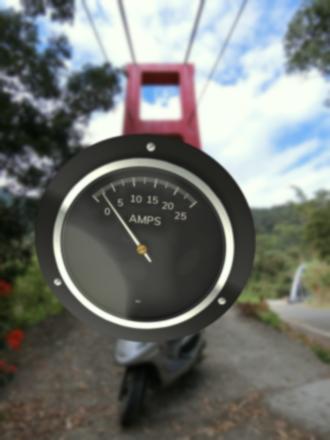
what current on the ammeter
2.5 A
